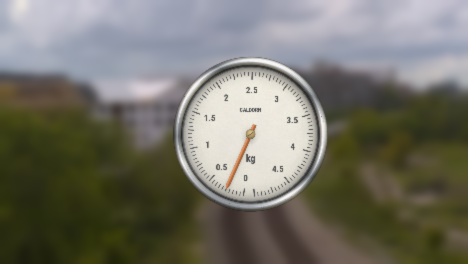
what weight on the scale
0.25 kg
